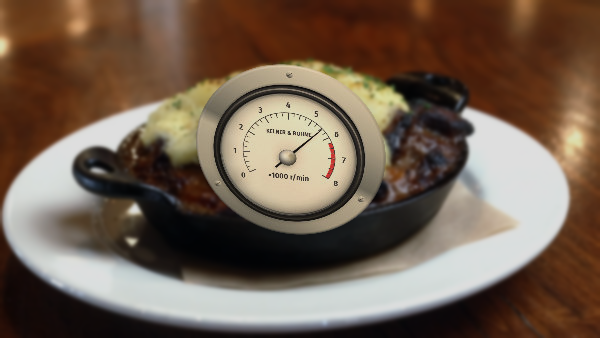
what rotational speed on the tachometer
5500 rpm
